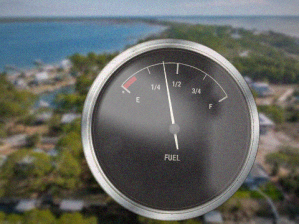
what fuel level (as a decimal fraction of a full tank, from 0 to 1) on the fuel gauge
0.375
